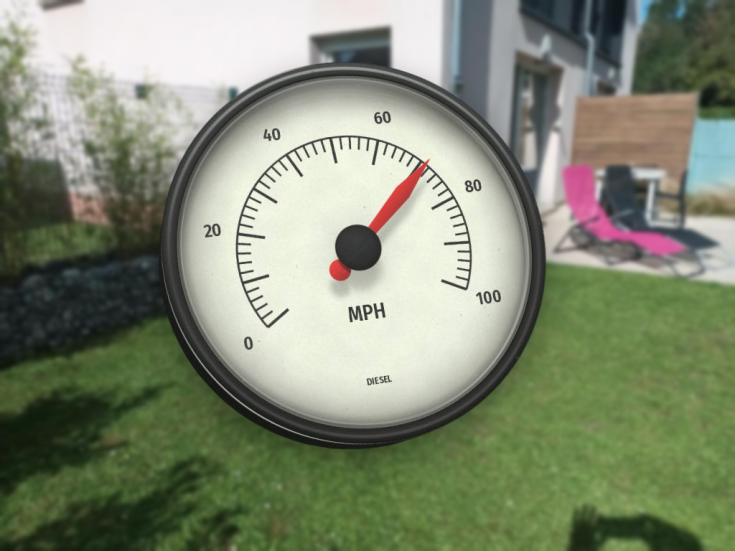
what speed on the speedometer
71 mph
